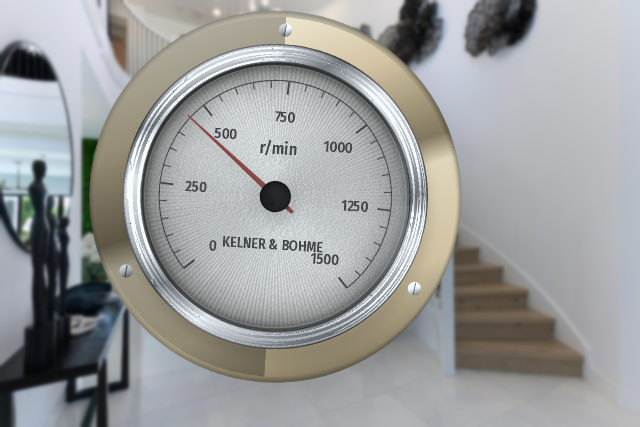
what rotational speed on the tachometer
450 rpm
